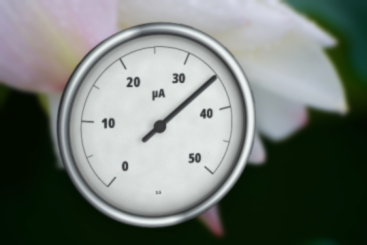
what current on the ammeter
35 µA
